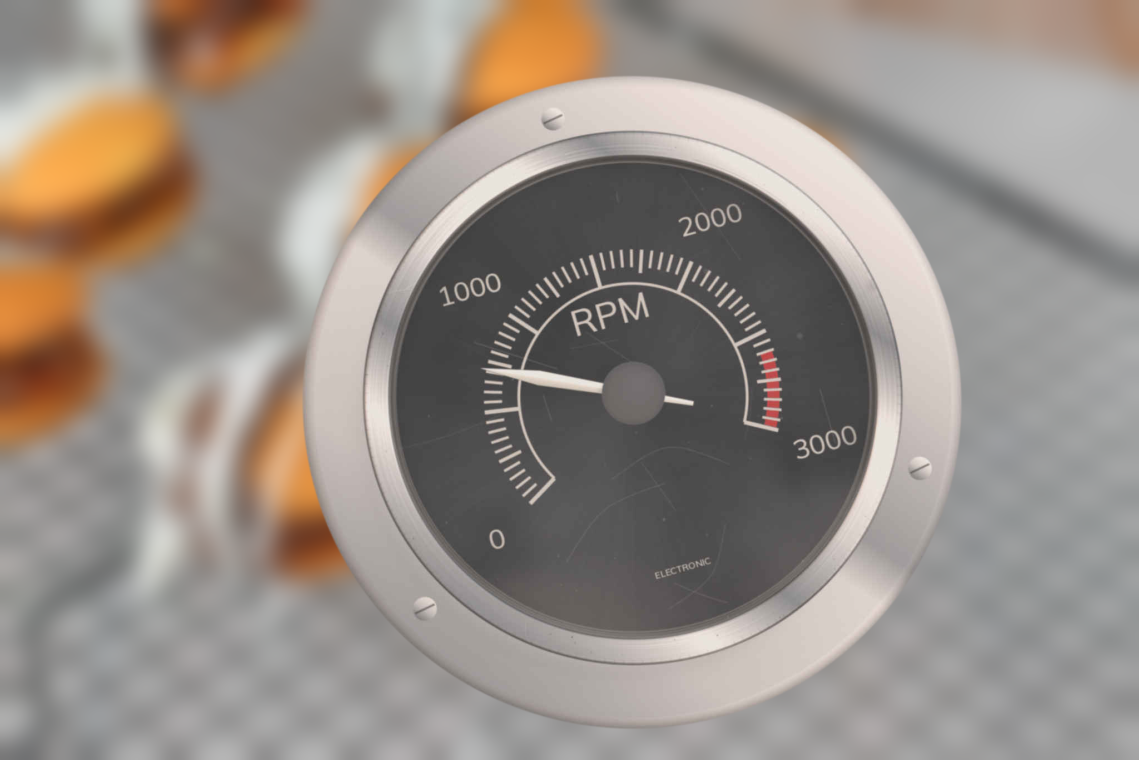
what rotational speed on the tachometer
700 rpm
